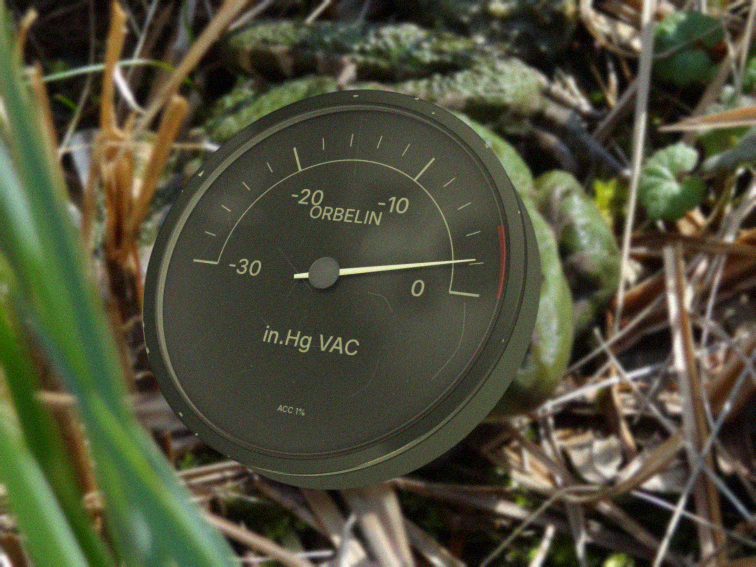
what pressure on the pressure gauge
-2 inHg
